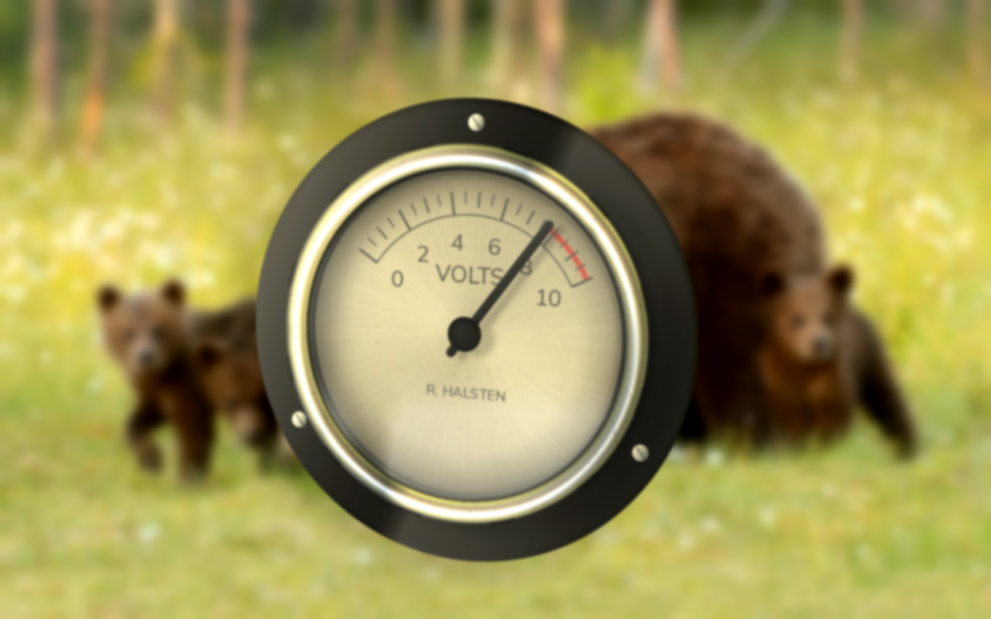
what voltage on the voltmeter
7.75 V
